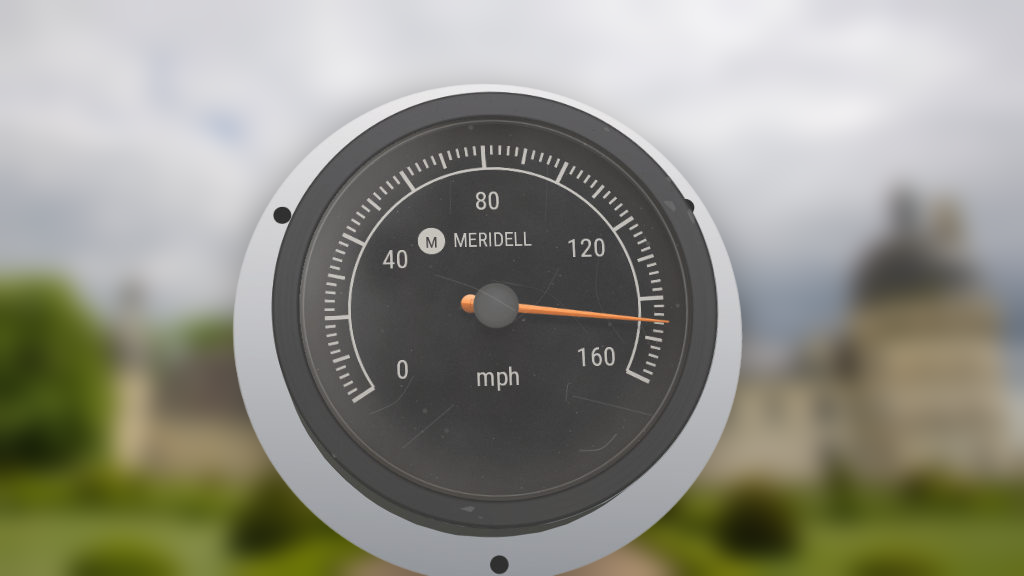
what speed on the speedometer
146 mph
